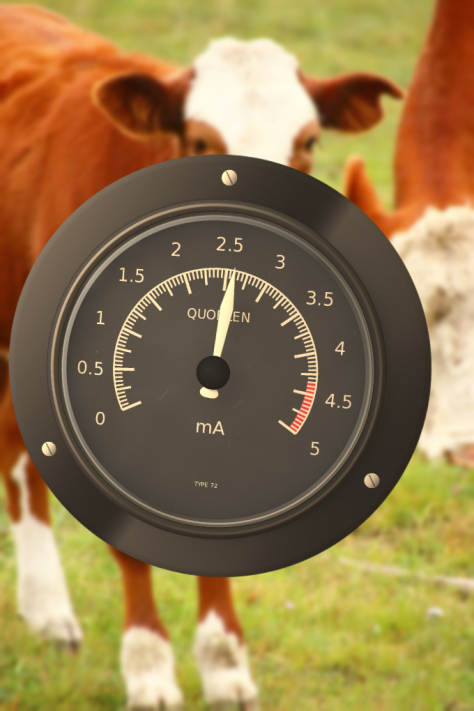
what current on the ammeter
2.6 mA
